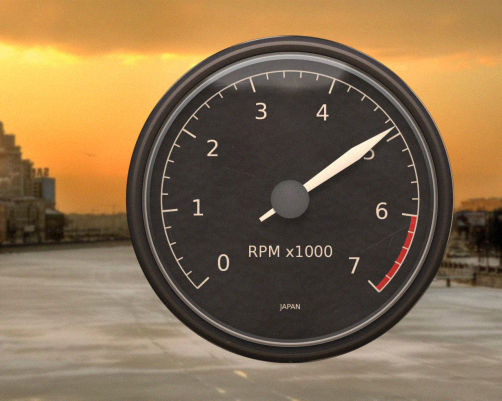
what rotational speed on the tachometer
4900 rpm
